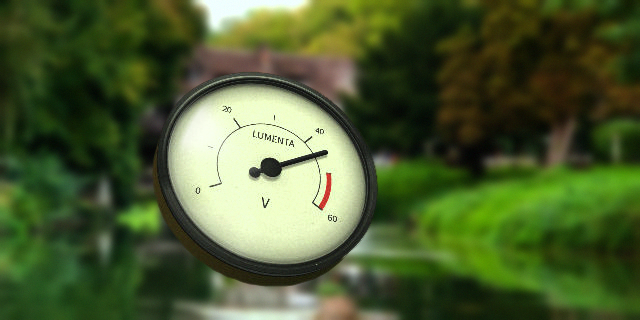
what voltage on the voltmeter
45 V
